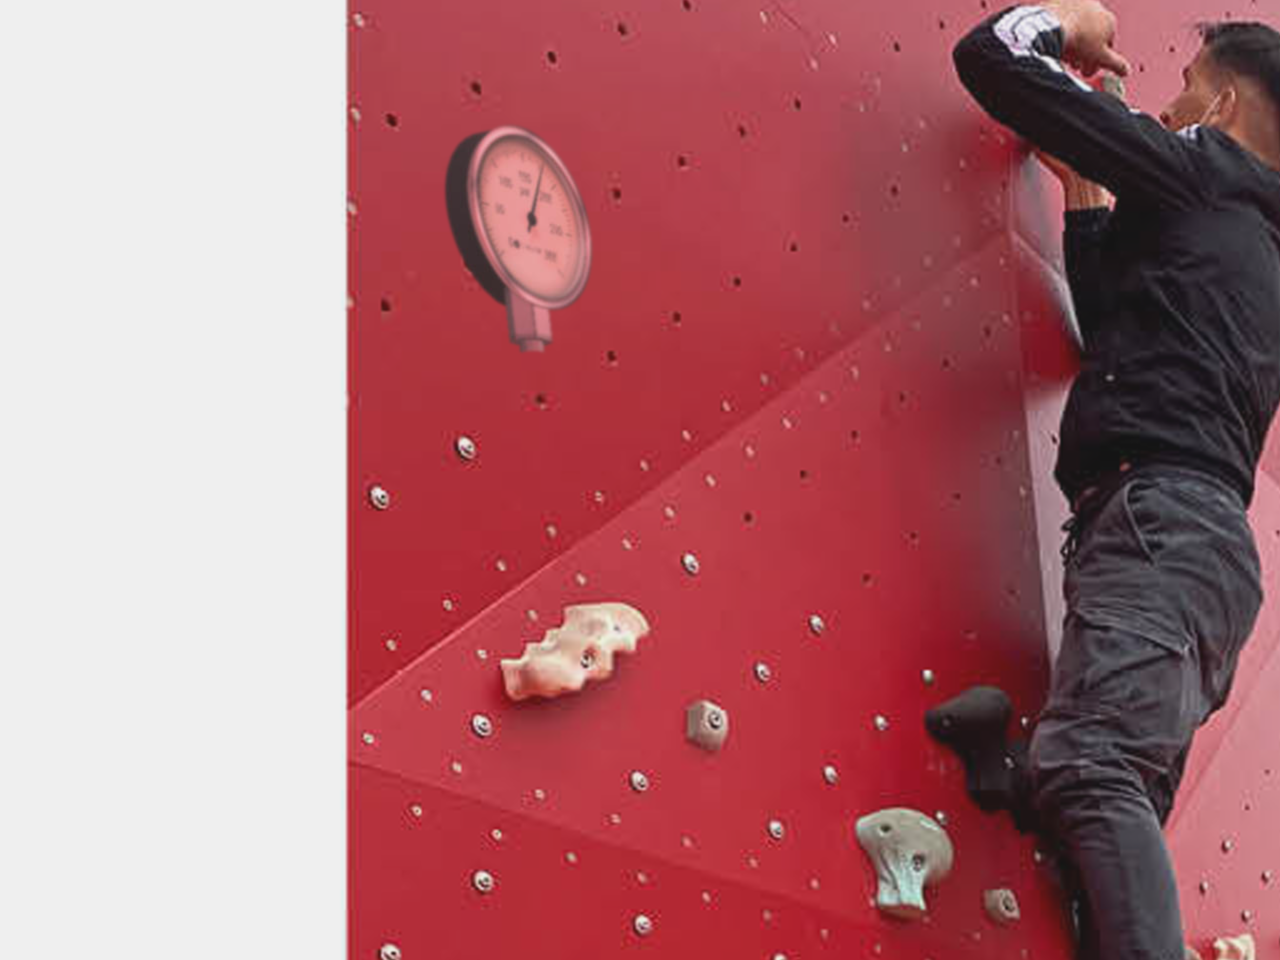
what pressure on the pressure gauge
175 psi
